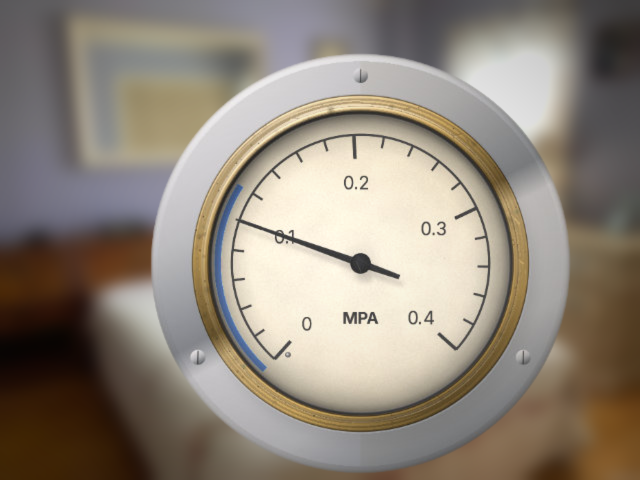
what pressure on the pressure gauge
0.1 MPa
